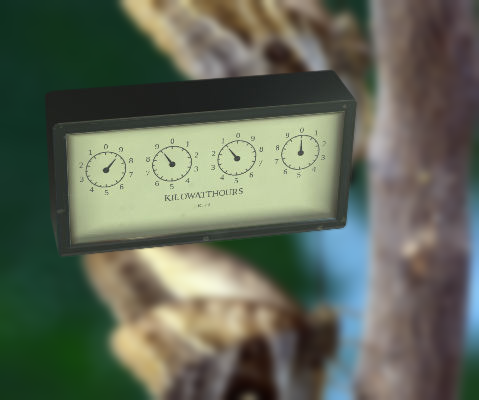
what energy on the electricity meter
8910 kWh
